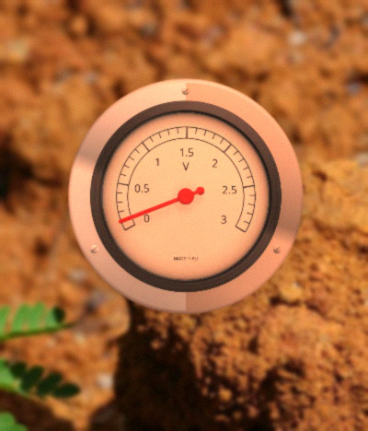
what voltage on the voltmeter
0.1 V
